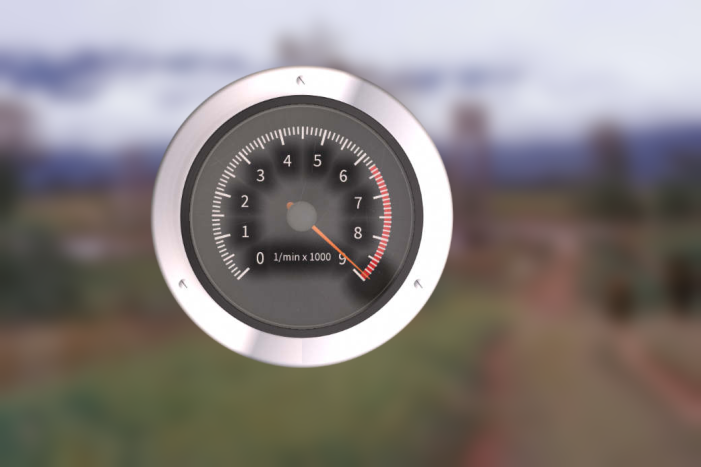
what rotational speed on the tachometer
8900 rpm
